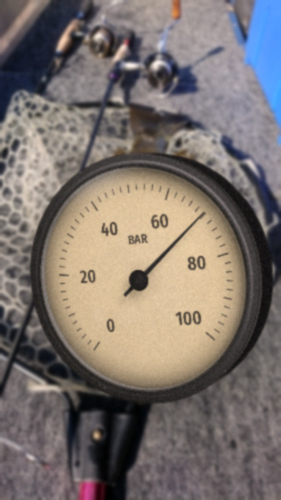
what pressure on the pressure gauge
70 bar
